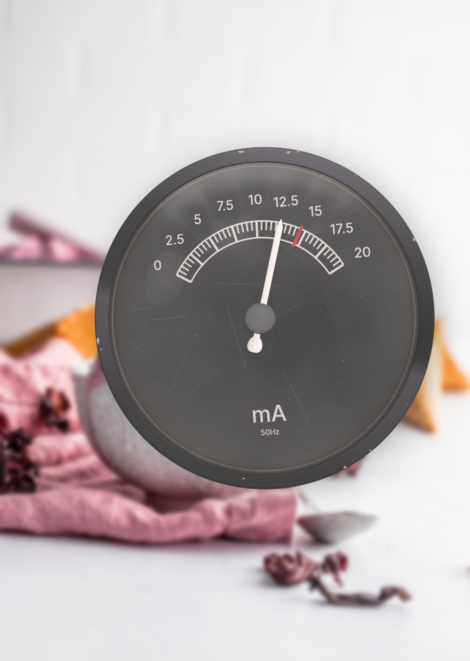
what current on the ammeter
12.5 mA
